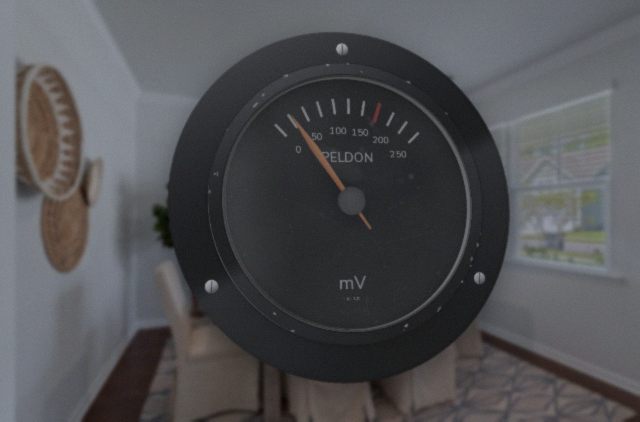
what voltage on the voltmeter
25 mV
